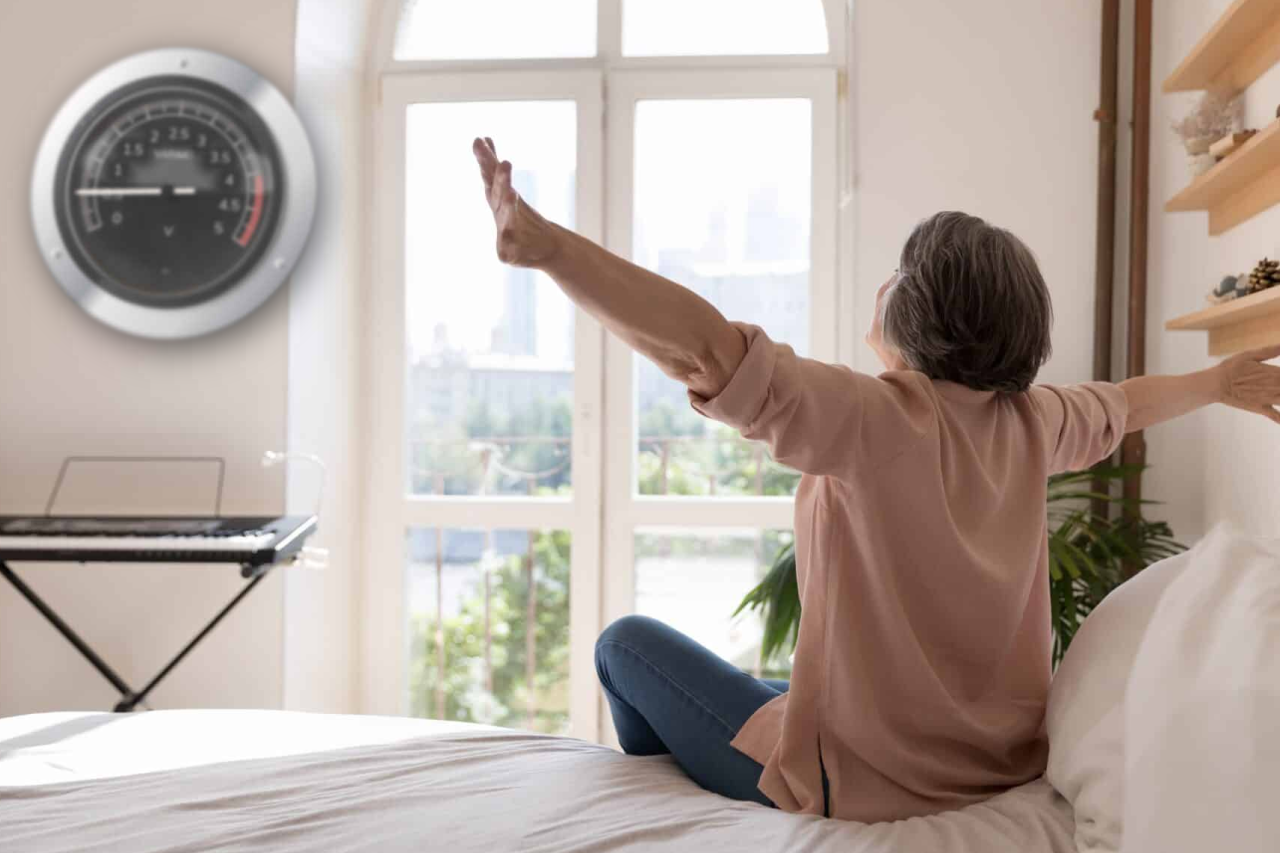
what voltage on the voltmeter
0.5 V
